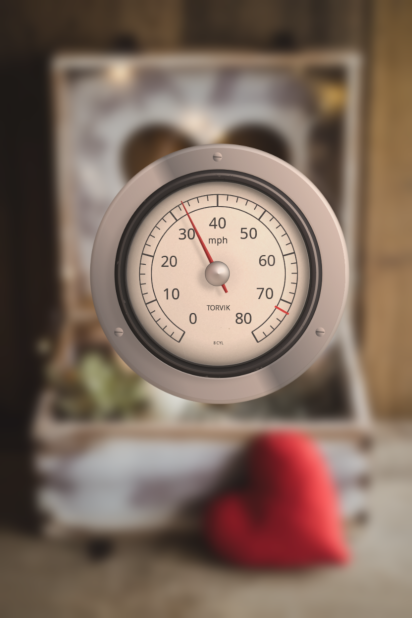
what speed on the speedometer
33 mph
